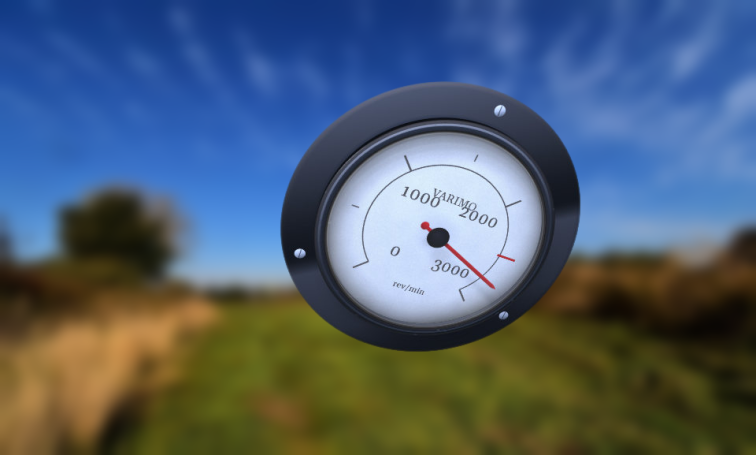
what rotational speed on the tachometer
2750 rpm
